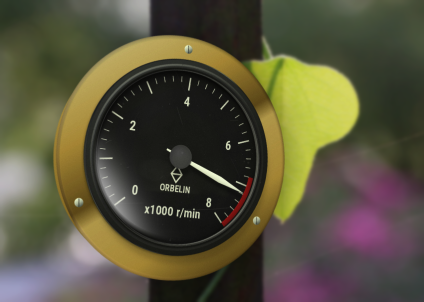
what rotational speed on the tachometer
7200 rpm
